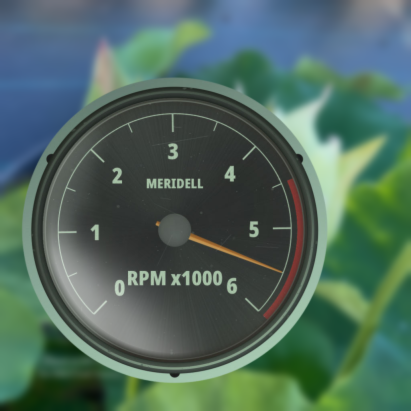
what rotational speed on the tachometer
5500 rpm
